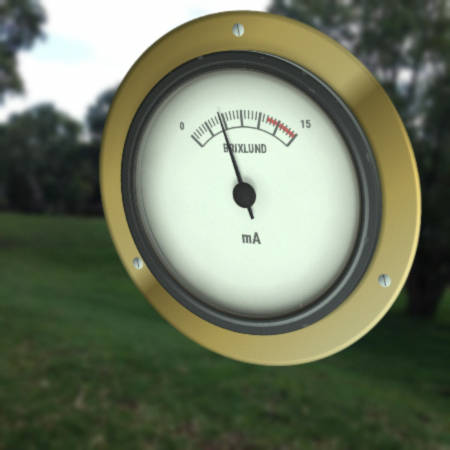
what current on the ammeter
5 mA
